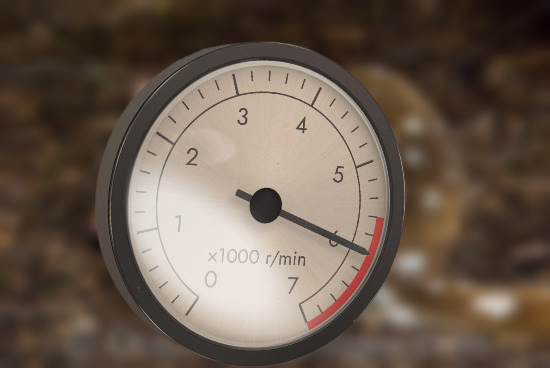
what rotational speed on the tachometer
6000 rpm
